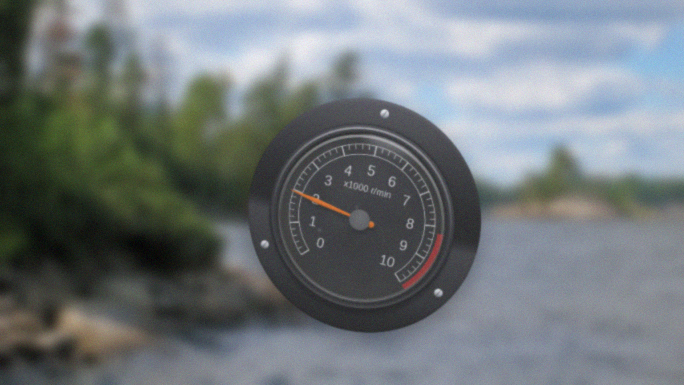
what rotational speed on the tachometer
2000 rpm
